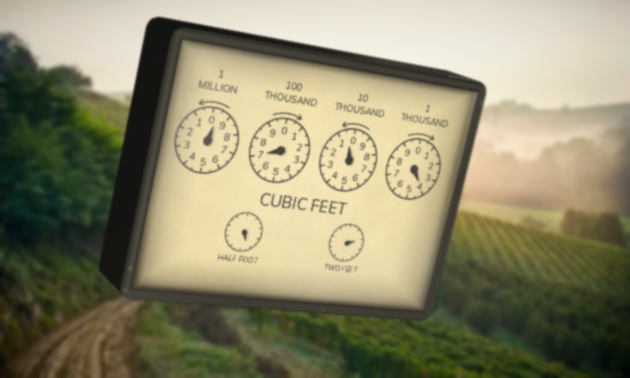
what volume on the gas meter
970400 ft³
